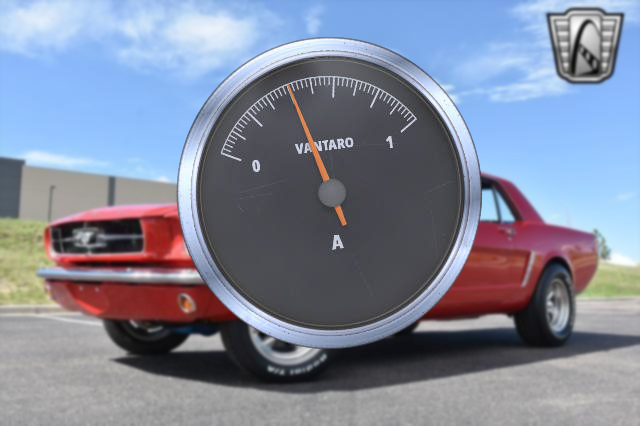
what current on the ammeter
0.4 A
